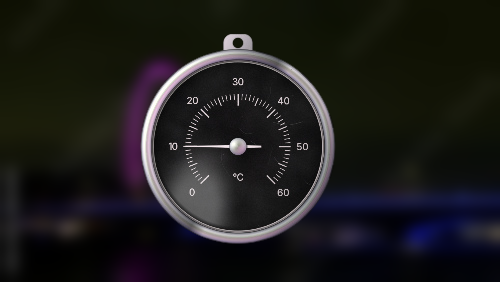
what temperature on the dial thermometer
10 °C
